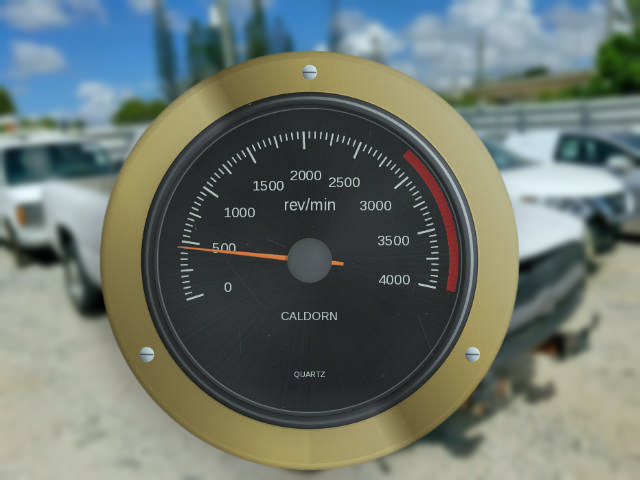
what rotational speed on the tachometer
450 rpm
